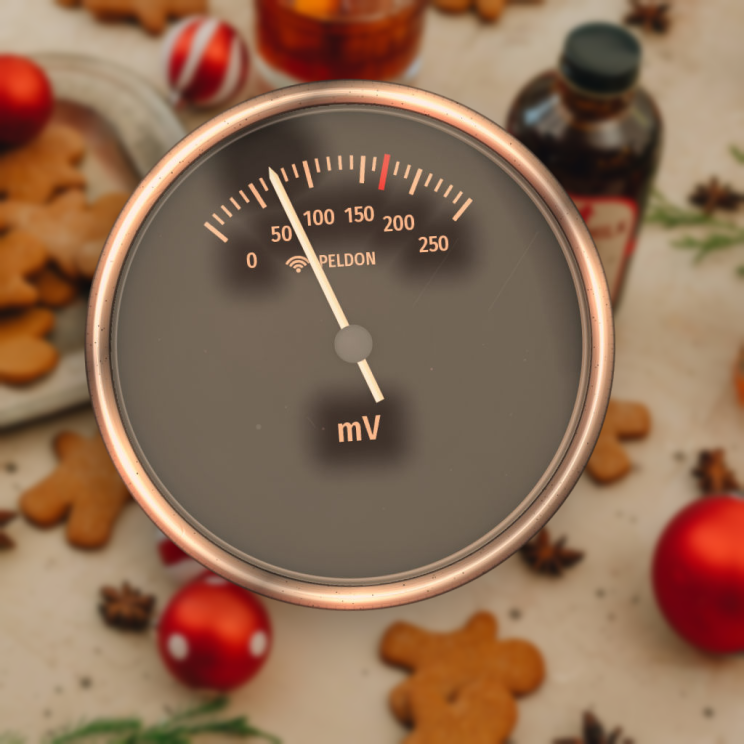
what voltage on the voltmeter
70 mV
